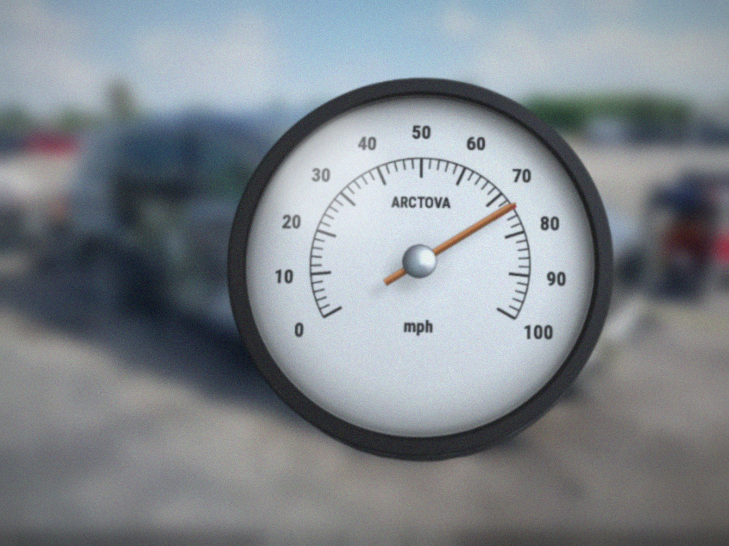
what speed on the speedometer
74 mph
